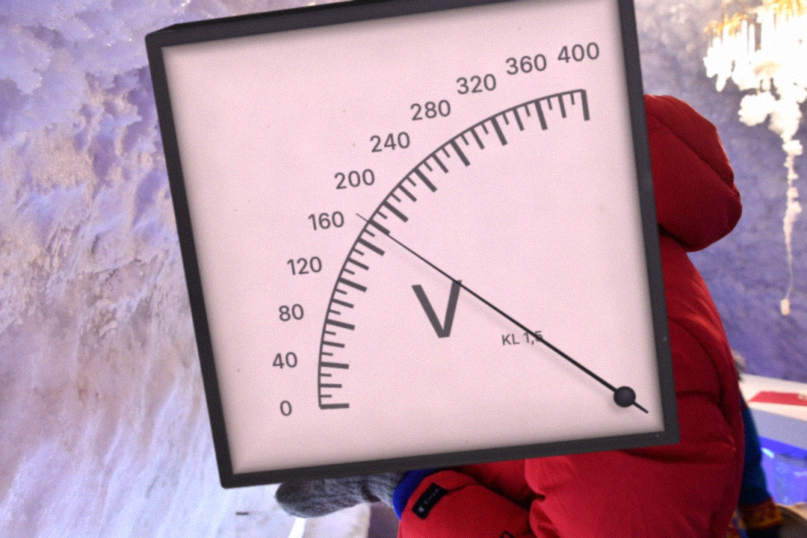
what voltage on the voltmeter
180 V
